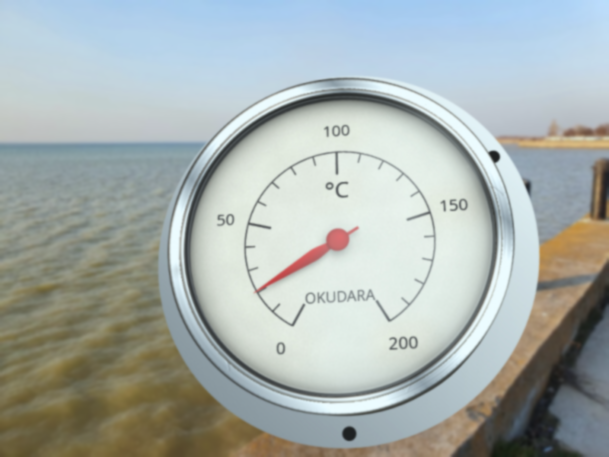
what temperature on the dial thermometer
20 °C
